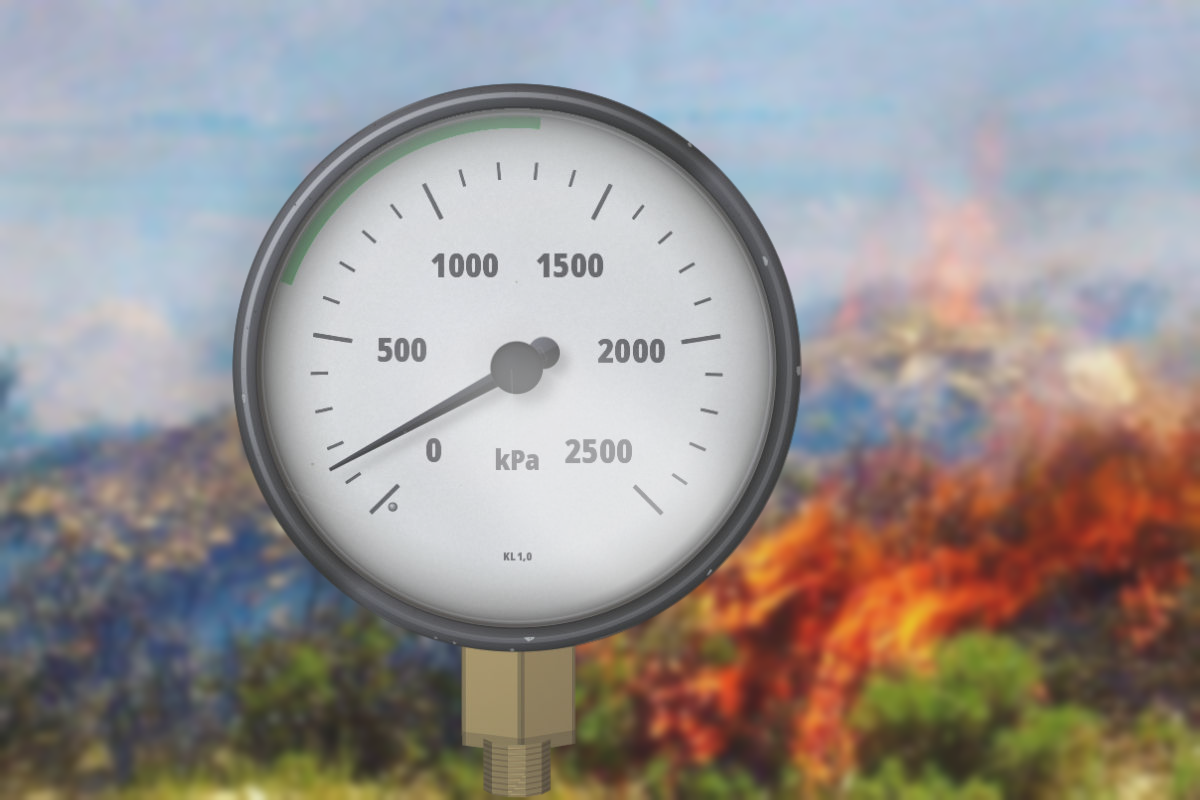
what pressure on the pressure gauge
150 kPa
